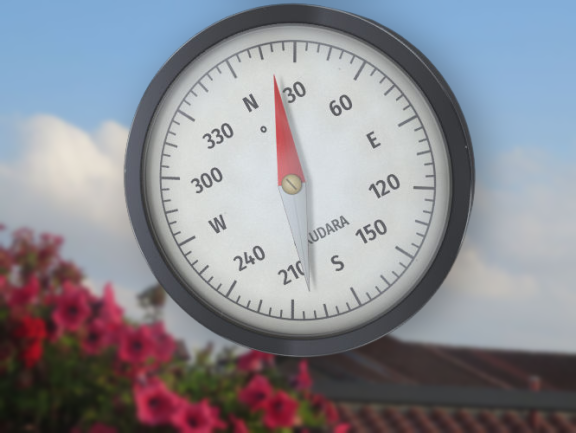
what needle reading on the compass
20 °
